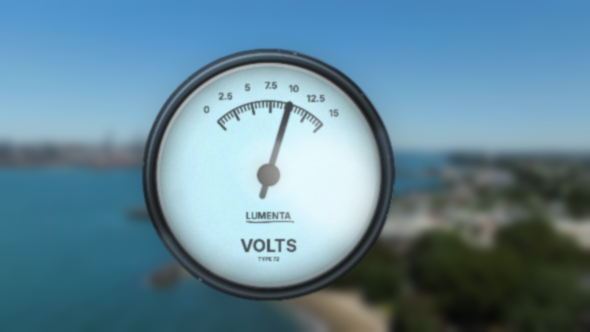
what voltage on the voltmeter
10 V
